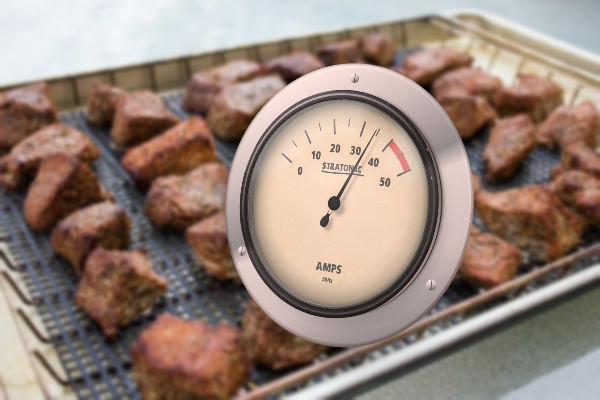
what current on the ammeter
35 A
